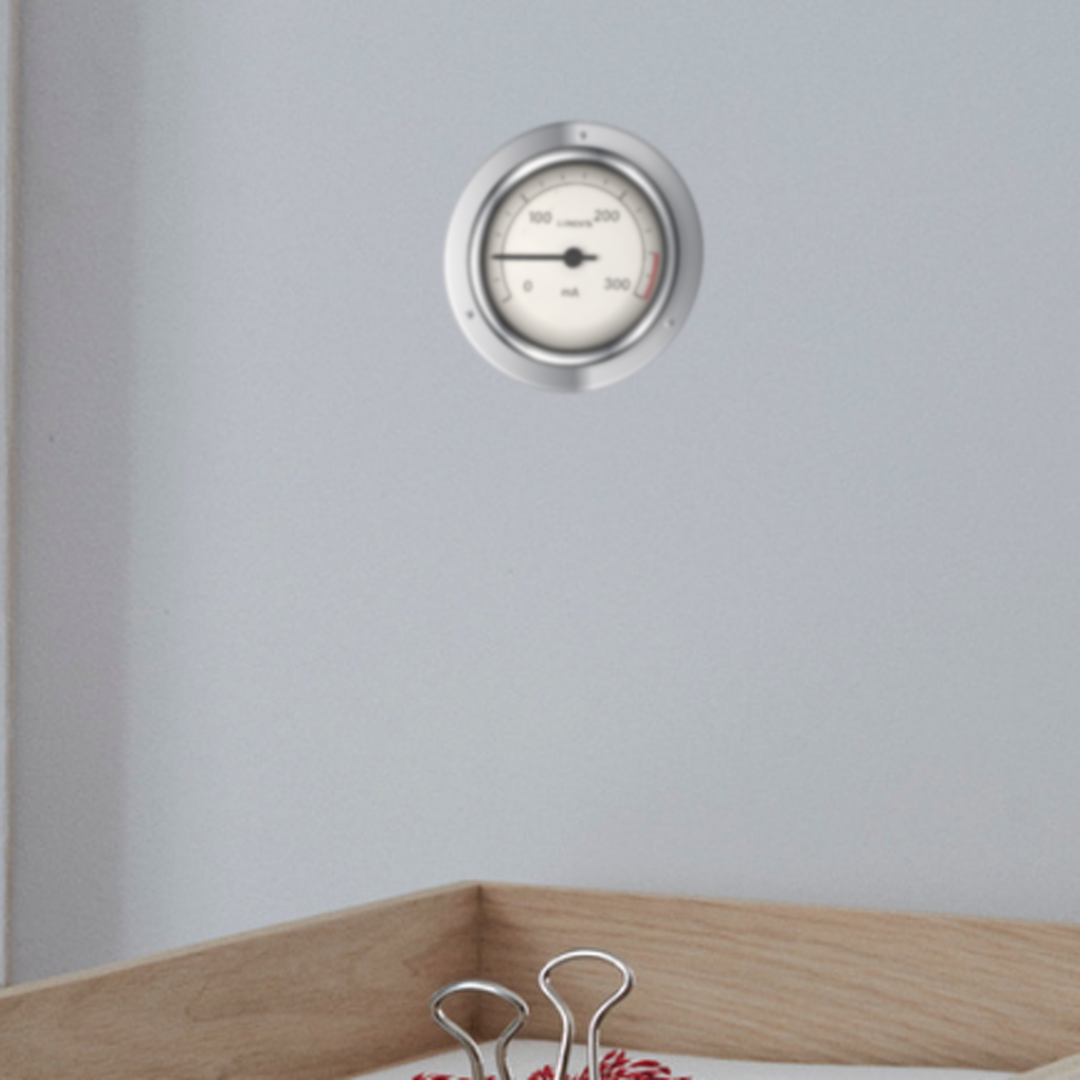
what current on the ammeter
40 mA
